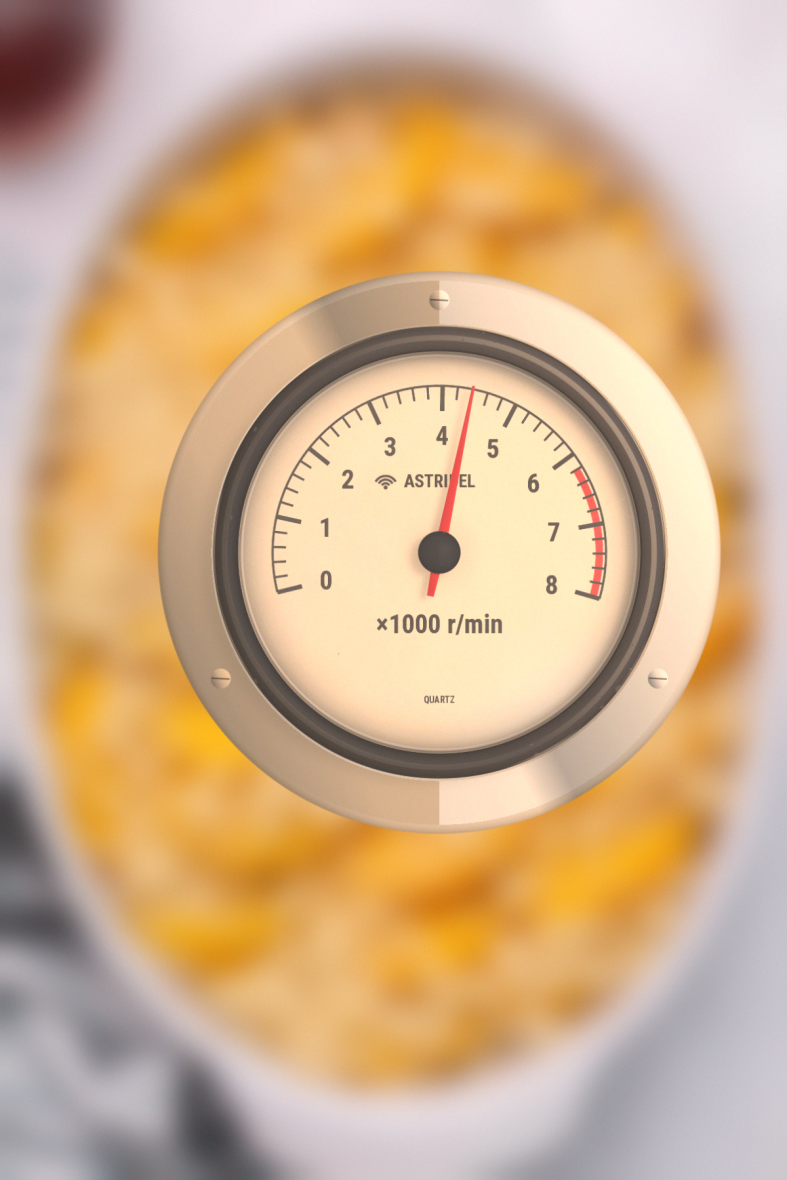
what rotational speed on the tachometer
4400 rpm
